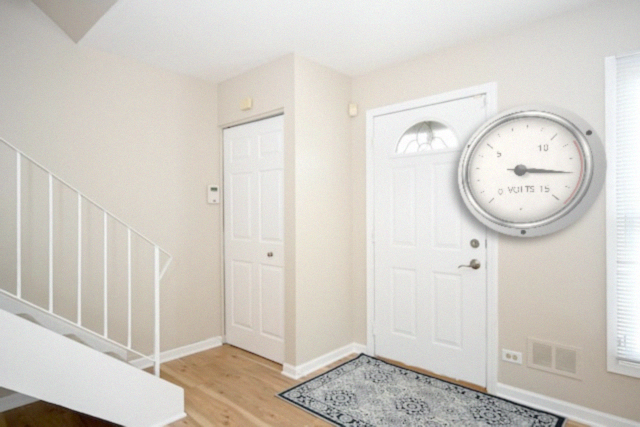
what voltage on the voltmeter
13 V
